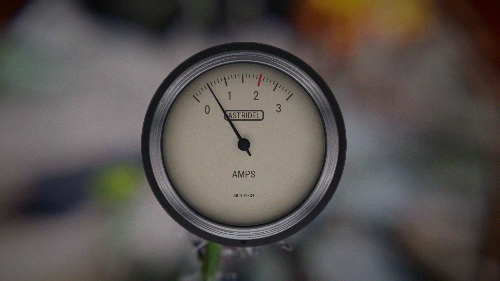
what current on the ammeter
0.5 A
